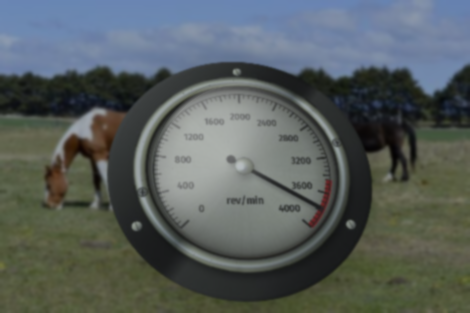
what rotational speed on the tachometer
3800 rpm
